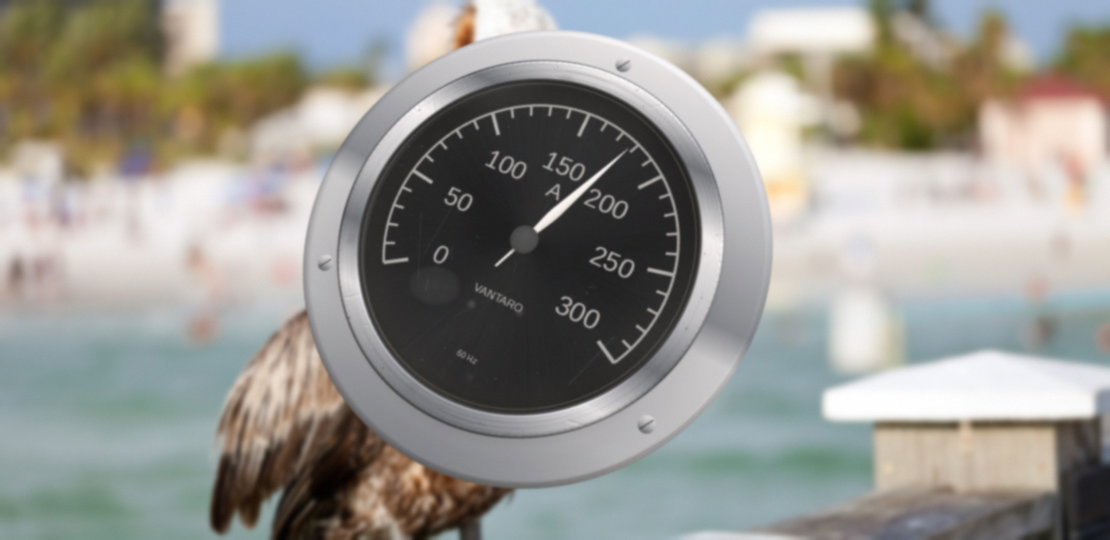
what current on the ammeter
180 A
